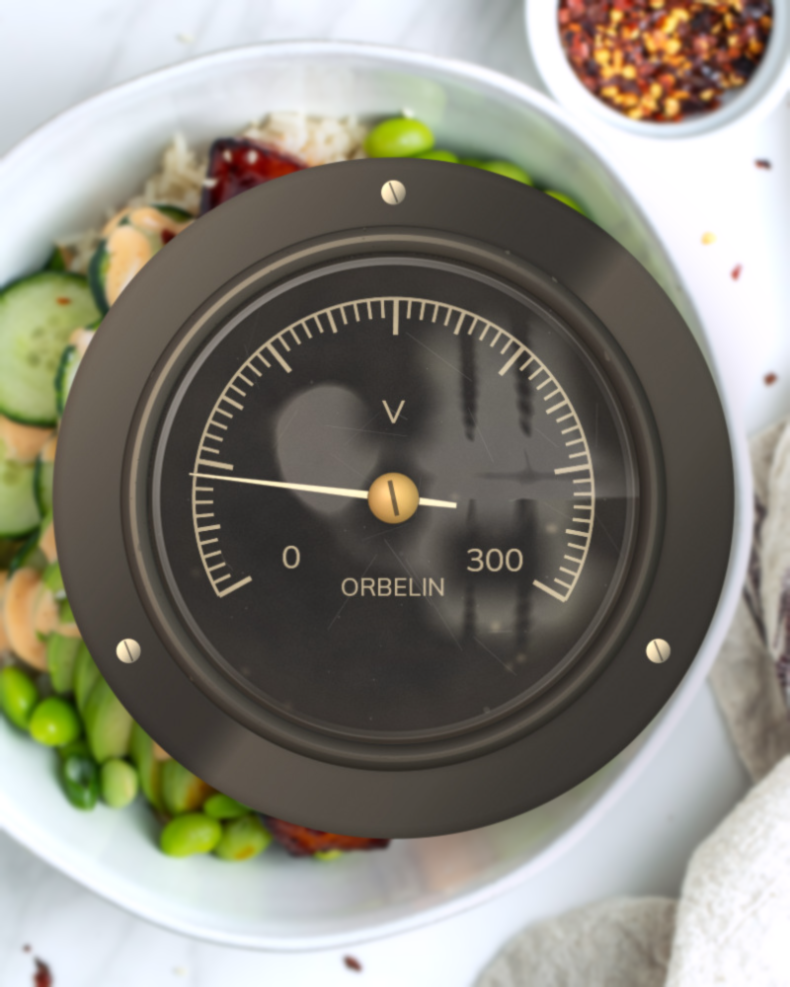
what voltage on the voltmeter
45 V
